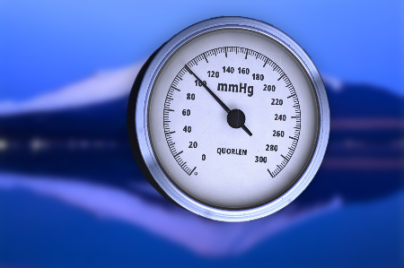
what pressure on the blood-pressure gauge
100 mmHg
